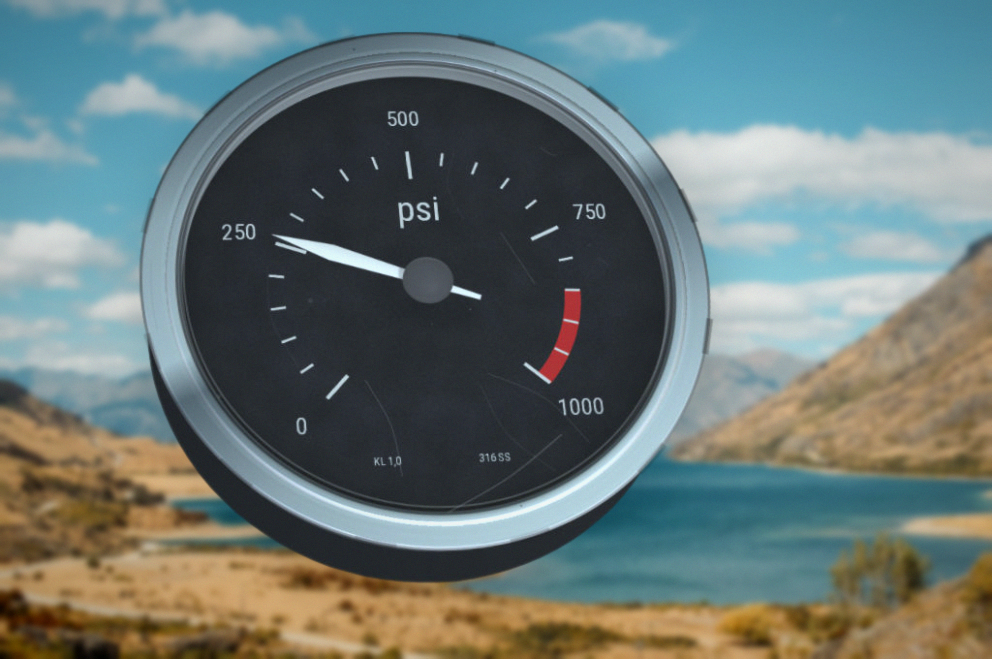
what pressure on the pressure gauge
250 psi
